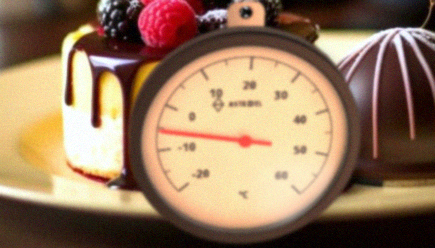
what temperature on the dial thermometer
-5 °C
